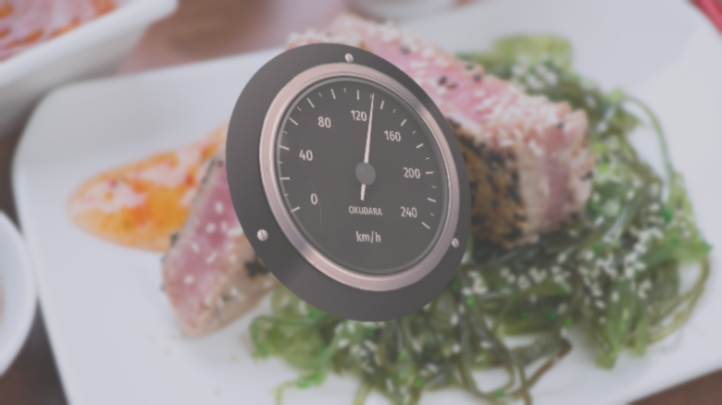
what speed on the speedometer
130 km/h
